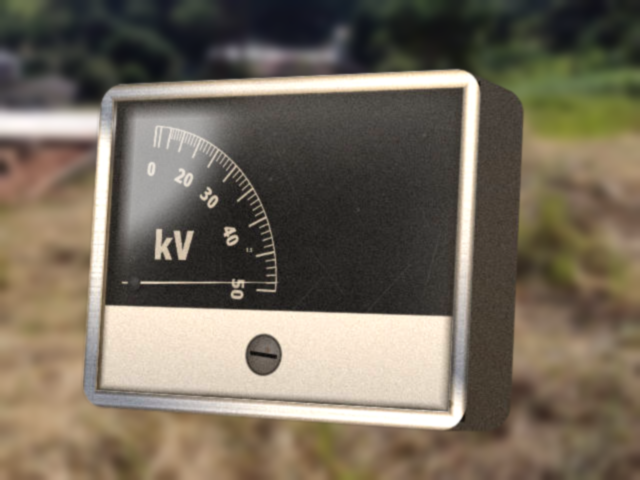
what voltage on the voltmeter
49 kV
